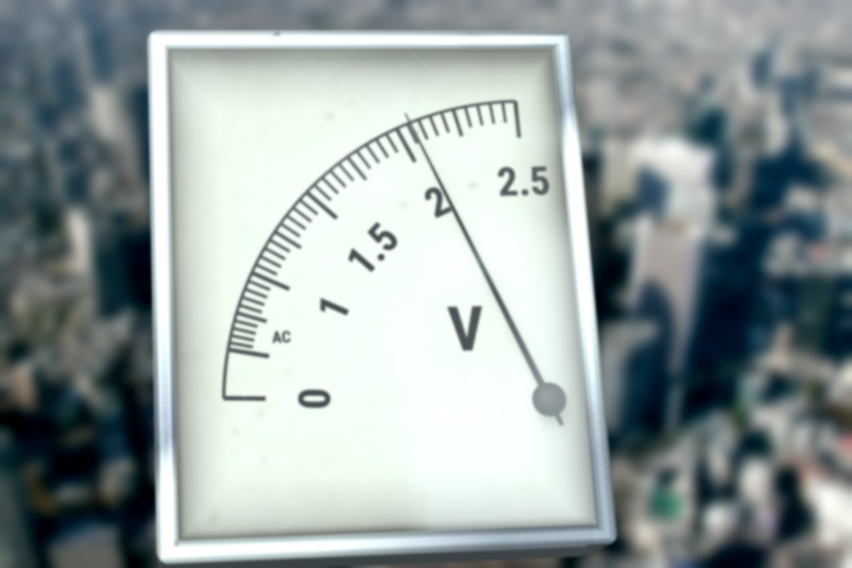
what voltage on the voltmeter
2.05 V
